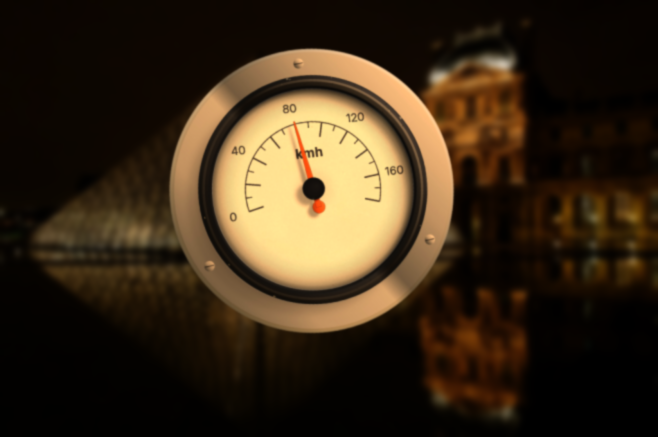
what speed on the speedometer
80 km/h
